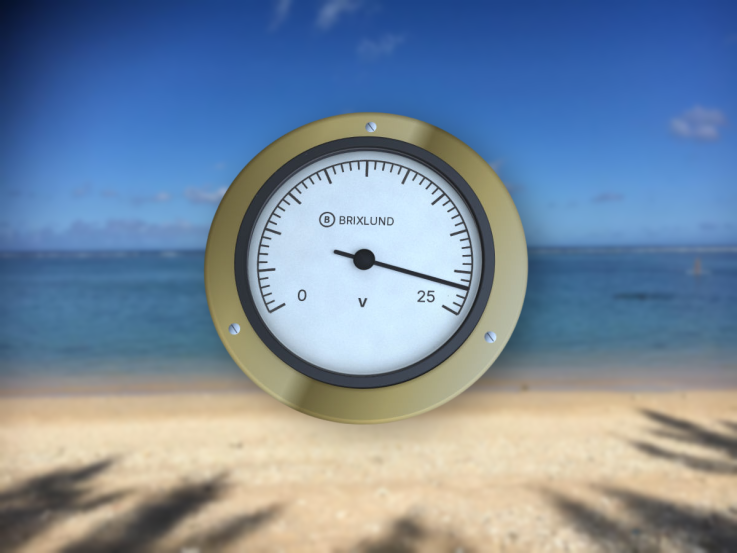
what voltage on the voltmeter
23.5 V
